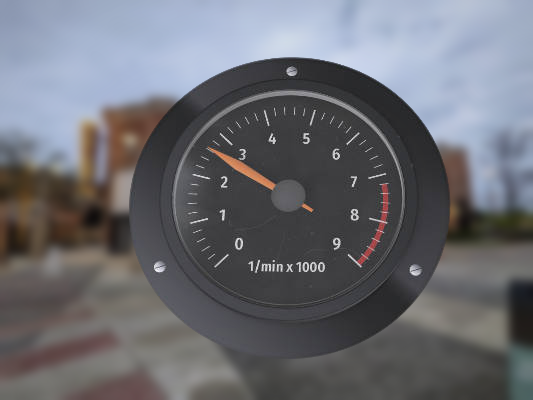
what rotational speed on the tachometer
2600 rpm
